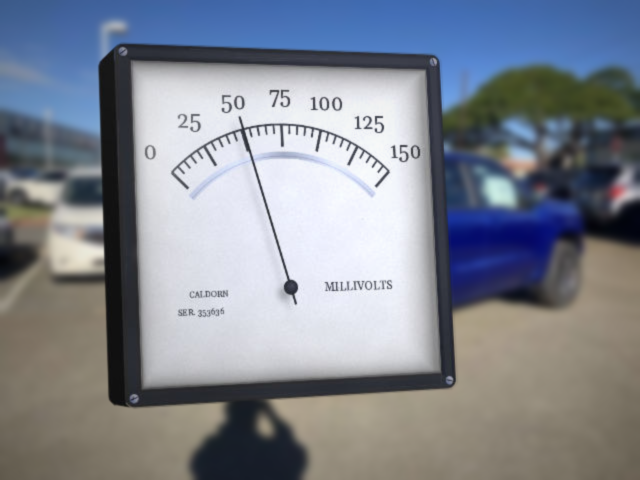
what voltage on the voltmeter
50 mV
